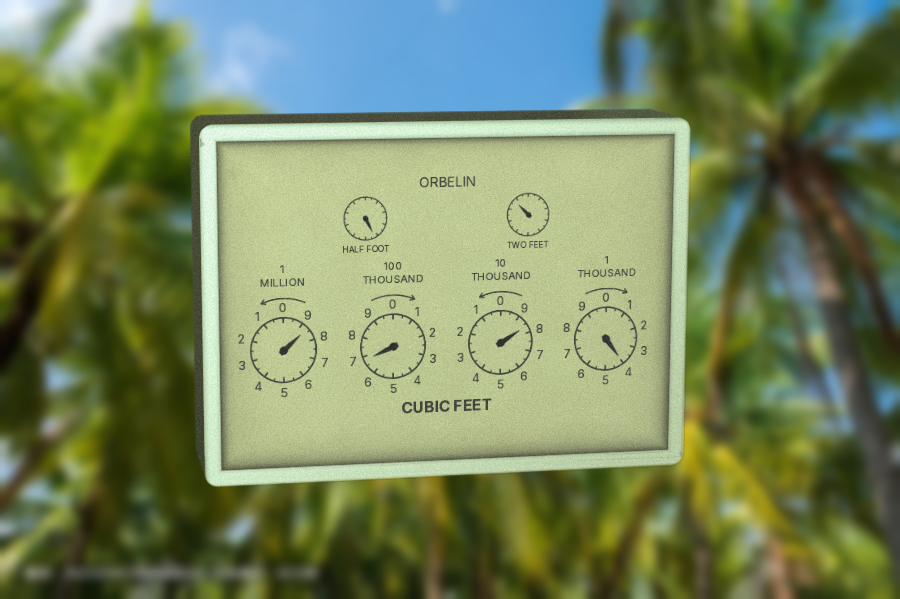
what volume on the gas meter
868400 ft³
